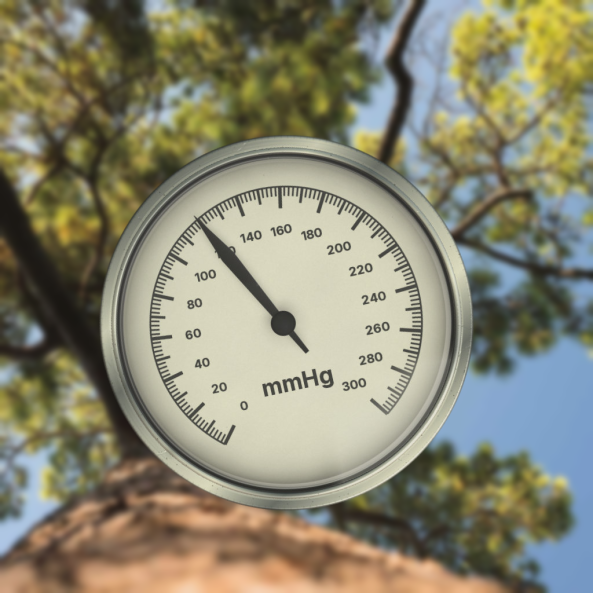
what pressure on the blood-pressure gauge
120 mmHg
